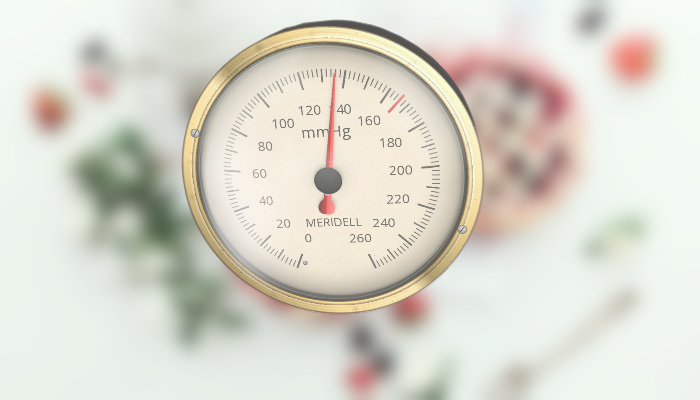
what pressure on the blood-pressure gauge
136 mmHg
